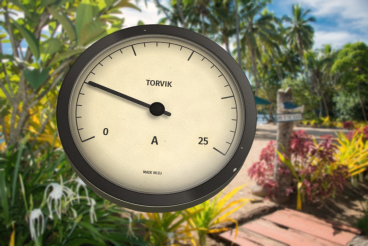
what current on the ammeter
5 A
